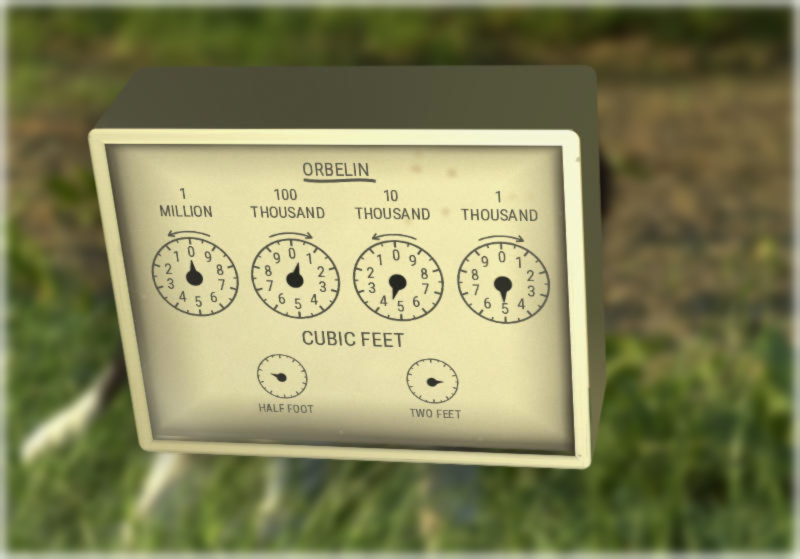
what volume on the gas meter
4500 ft³
